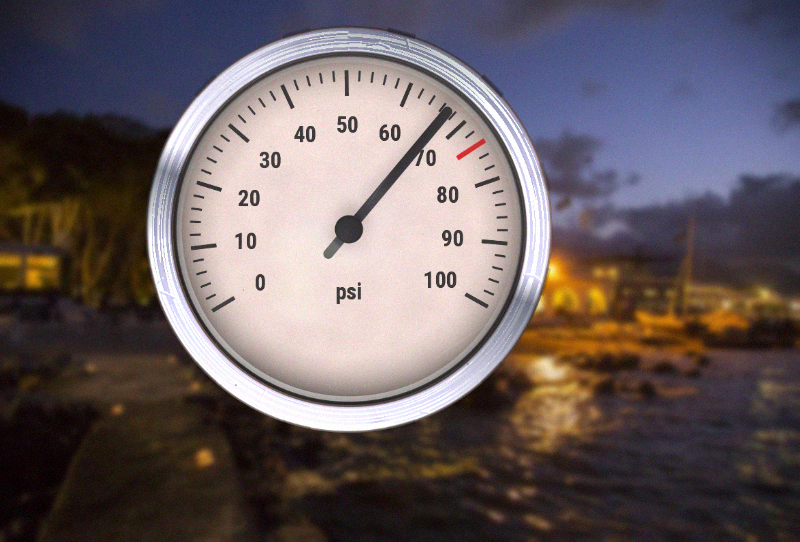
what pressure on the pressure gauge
67 psi
